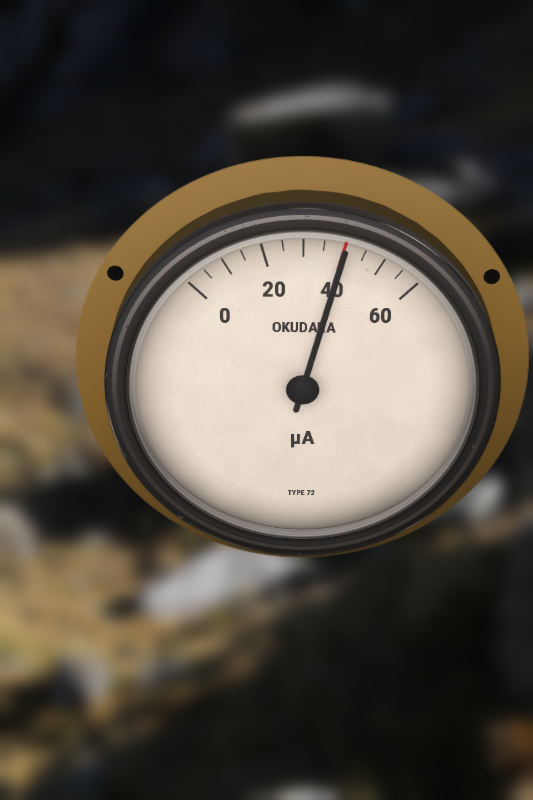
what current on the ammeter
40 µA
